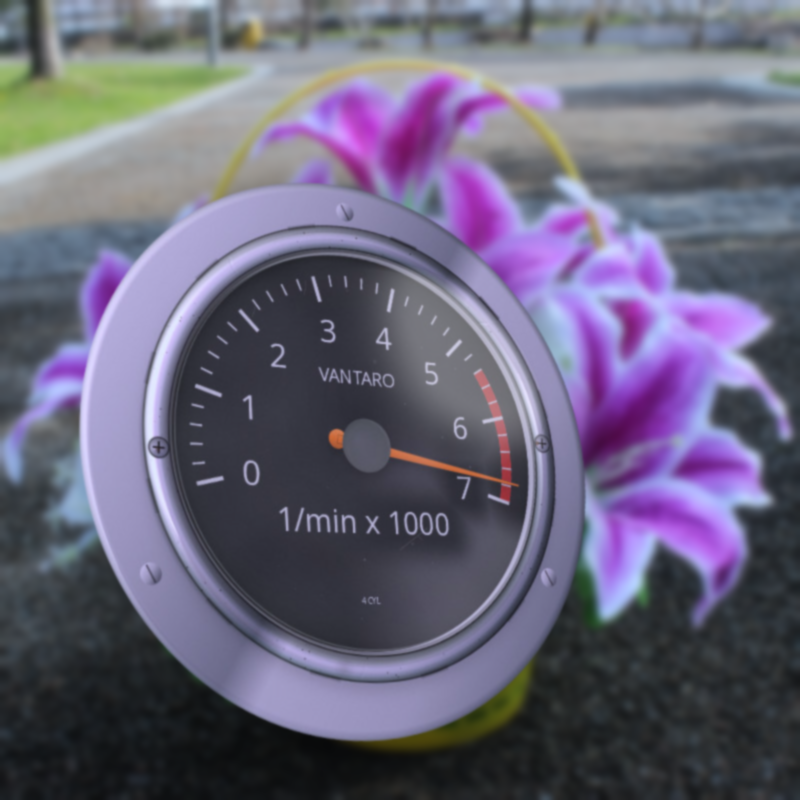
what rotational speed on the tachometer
6800 rpm
